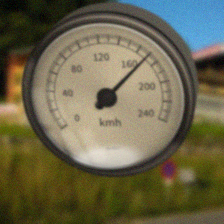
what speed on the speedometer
170 km/h
